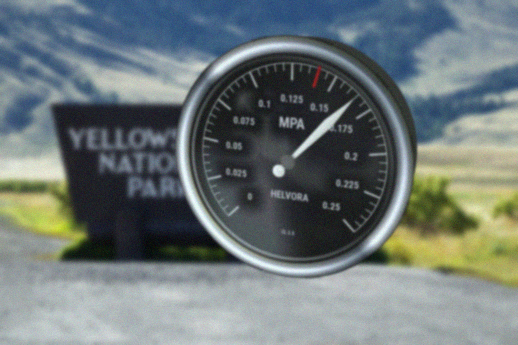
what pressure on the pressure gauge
0.165 MPa
